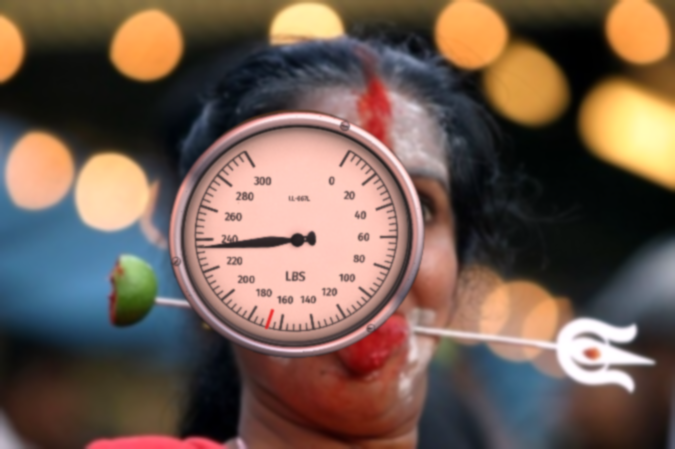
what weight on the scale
236 lb
